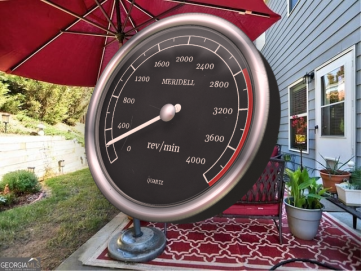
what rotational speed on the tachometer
200 rpm
